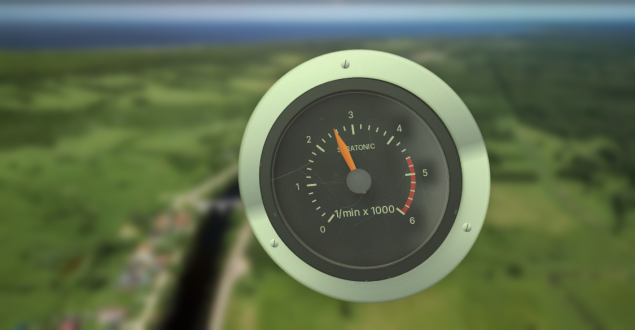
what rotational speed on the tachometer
2600 rpm
